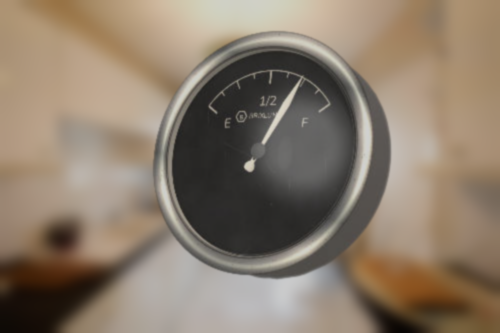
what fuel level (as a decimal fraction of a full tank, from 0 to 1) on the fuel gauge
0.75
